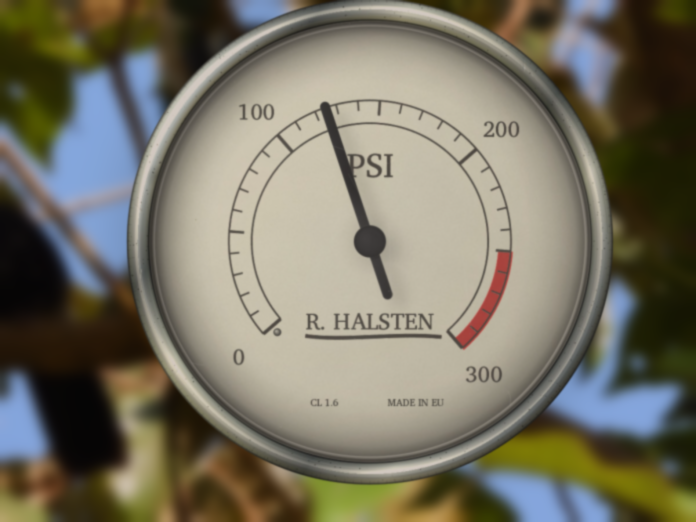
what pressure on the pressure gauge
125 psi
